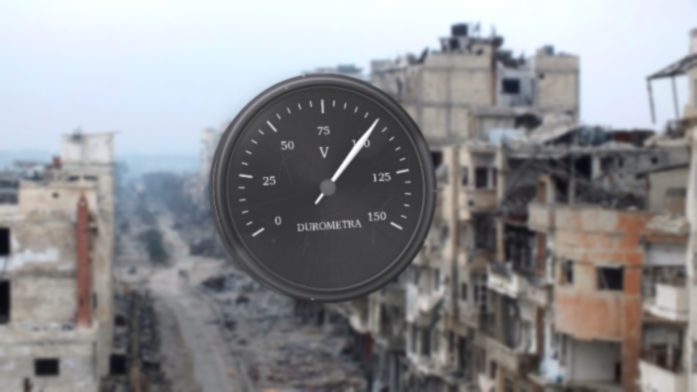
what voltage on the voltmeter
100 V
